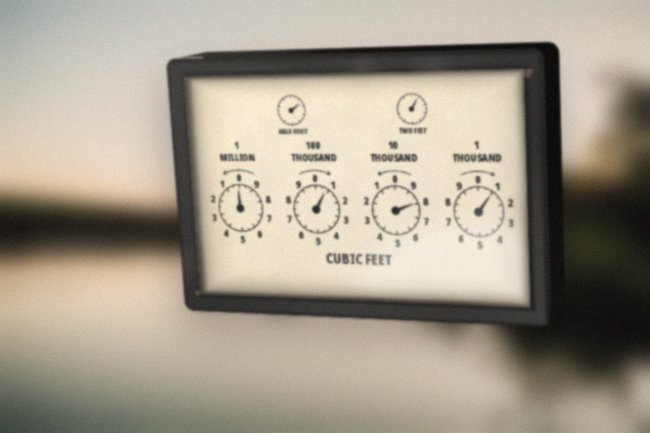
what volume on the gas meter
8100 ft³
